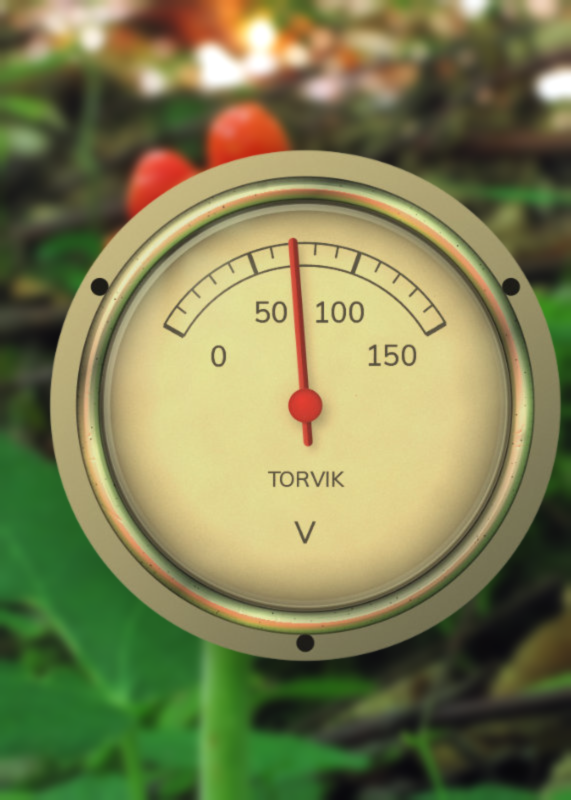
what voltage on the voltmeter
70 V
